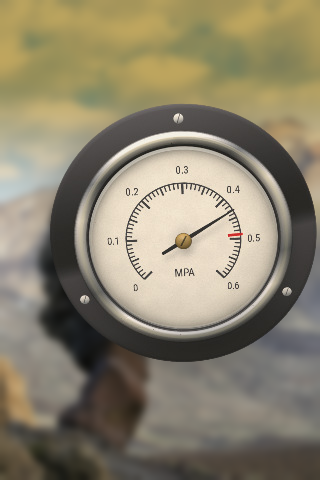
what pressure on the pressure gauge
0.43 MPa
